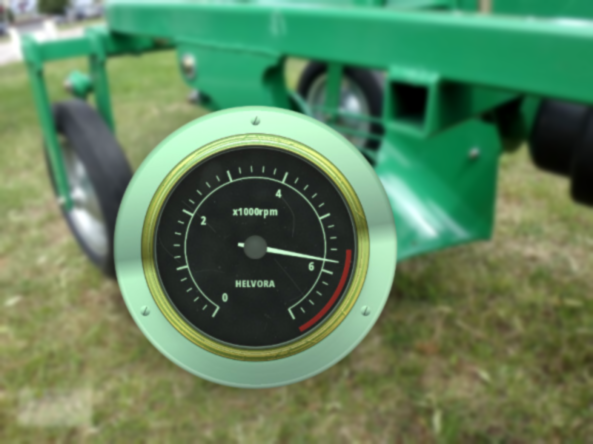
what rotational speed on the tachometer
5800 rpm
